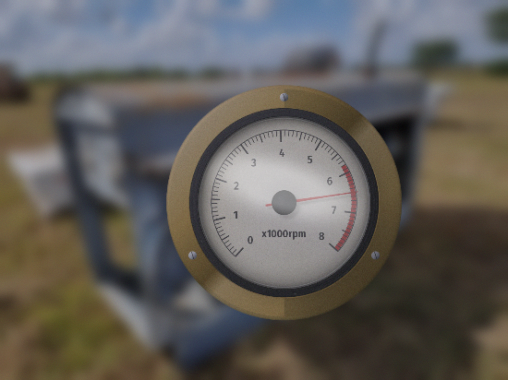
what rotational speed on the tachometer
6500 rpm
